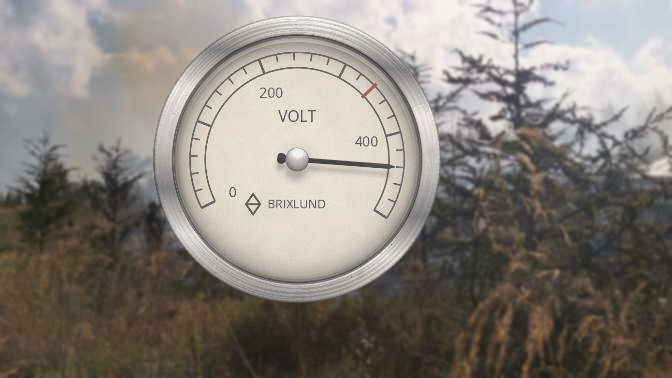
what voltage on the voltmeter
440 V
